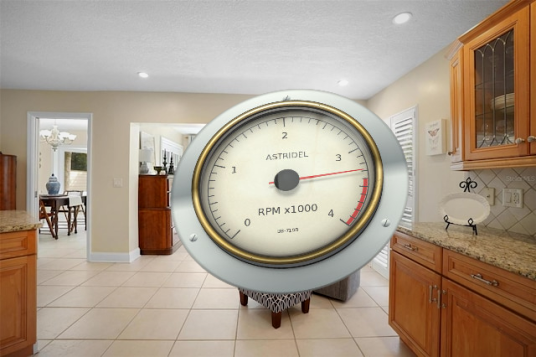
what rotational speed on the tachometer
3300 rpm
